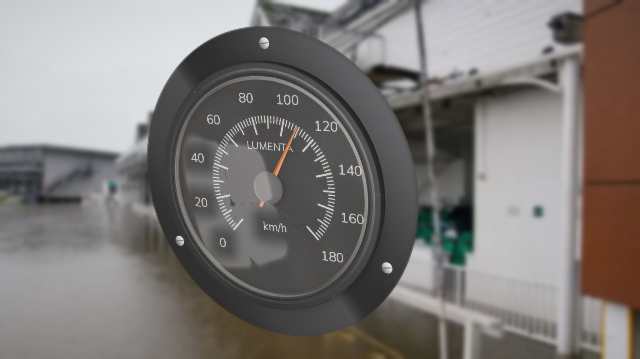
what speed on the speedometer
110 km/h
